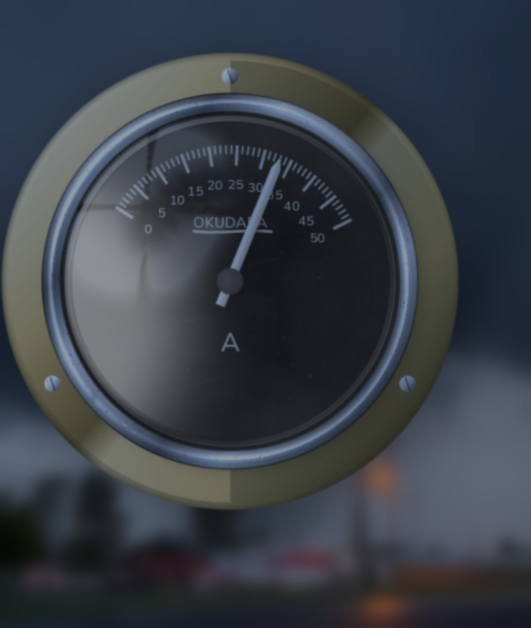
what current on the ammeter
33 A
